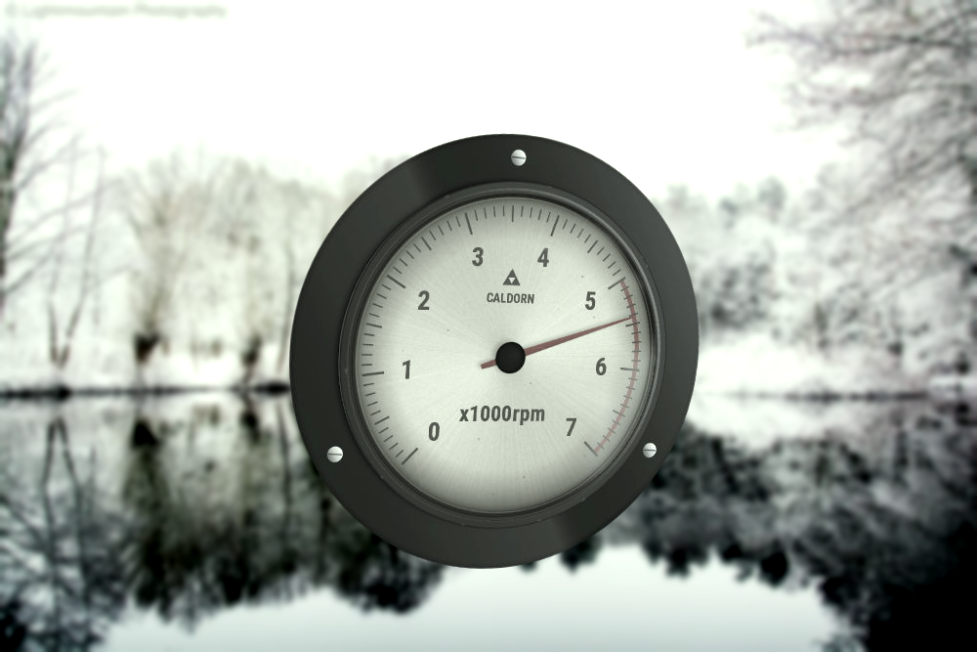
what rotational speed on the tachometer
5400 rpm
